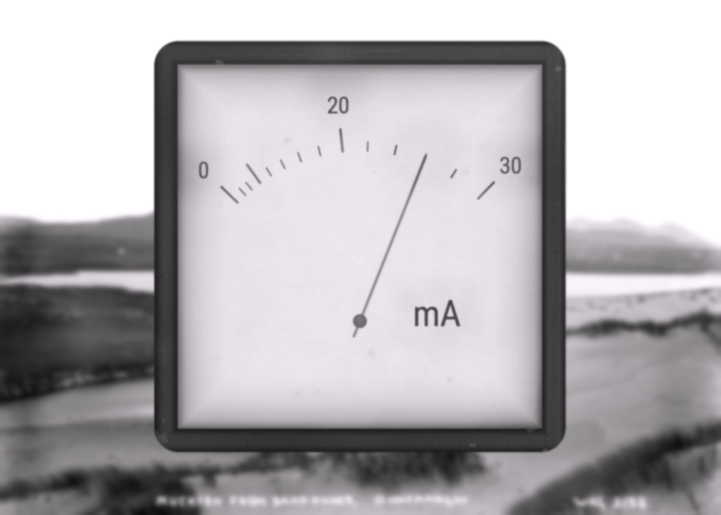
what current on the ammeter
26 mA
